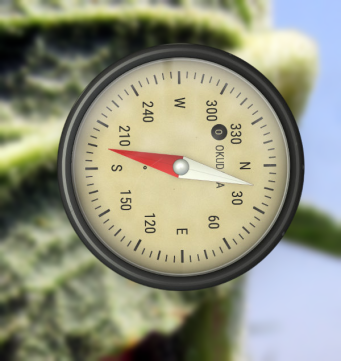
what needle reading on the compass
195 °
